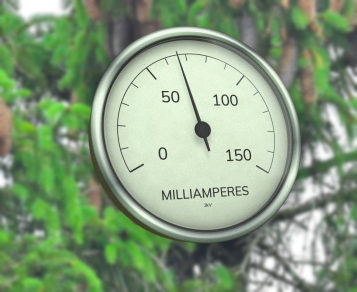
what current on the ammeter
65 mA
